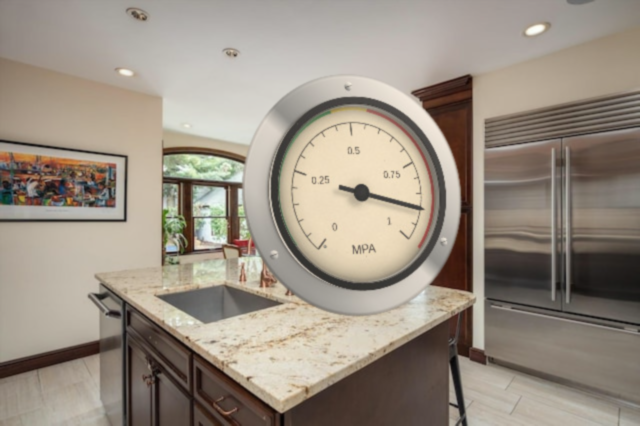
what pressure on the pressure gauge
0.9 MPa
